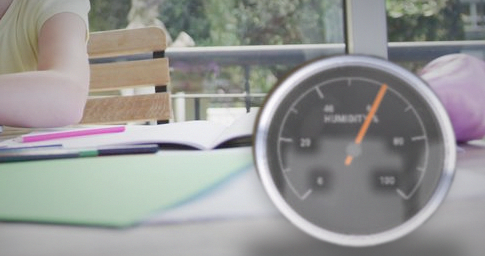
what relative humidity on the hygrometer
60 %
